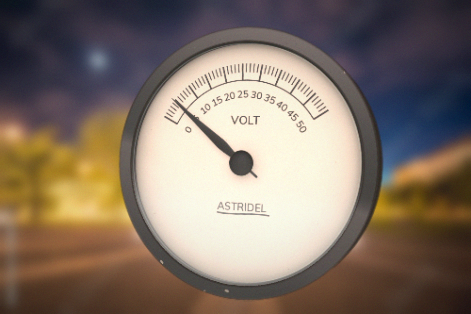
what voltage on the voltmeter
5 V
